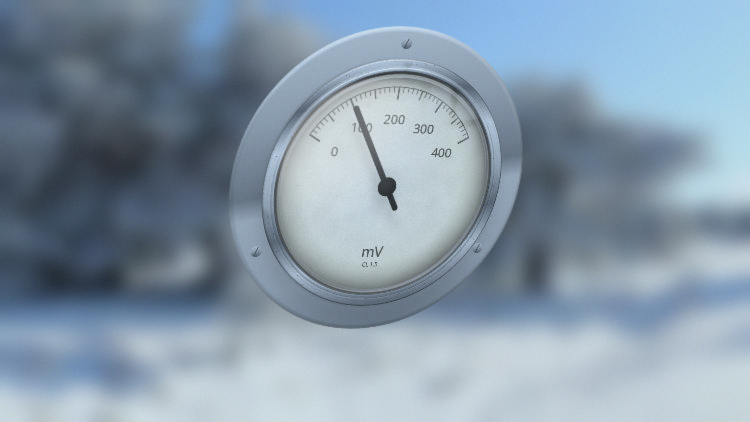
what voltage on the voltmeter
100 mV
